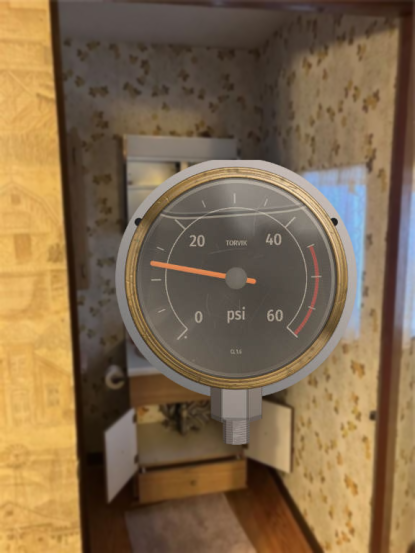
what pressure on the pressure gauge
12.5 psi
